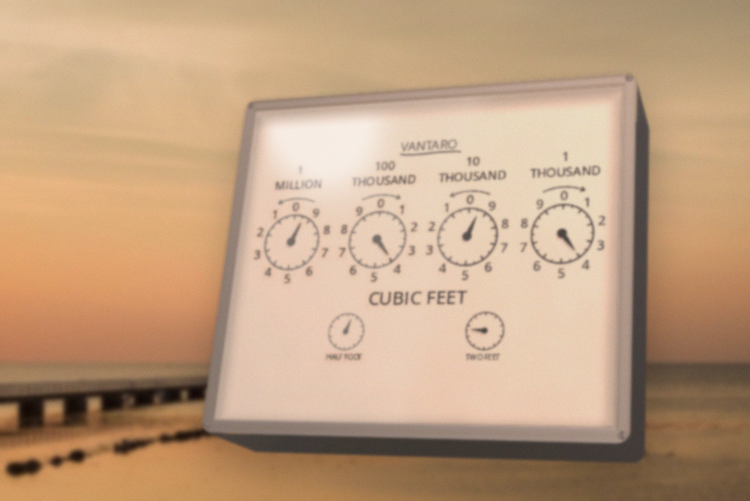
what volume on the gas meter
939400 ft³
